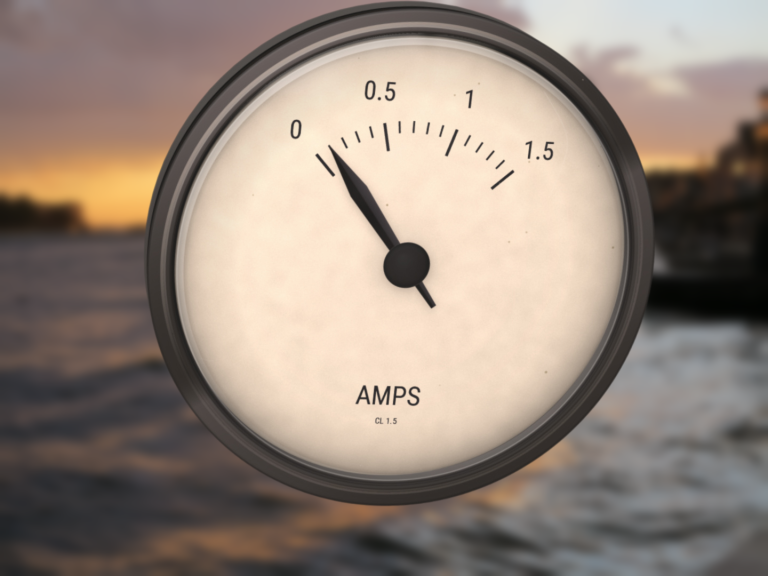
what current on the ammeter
0.1 A
